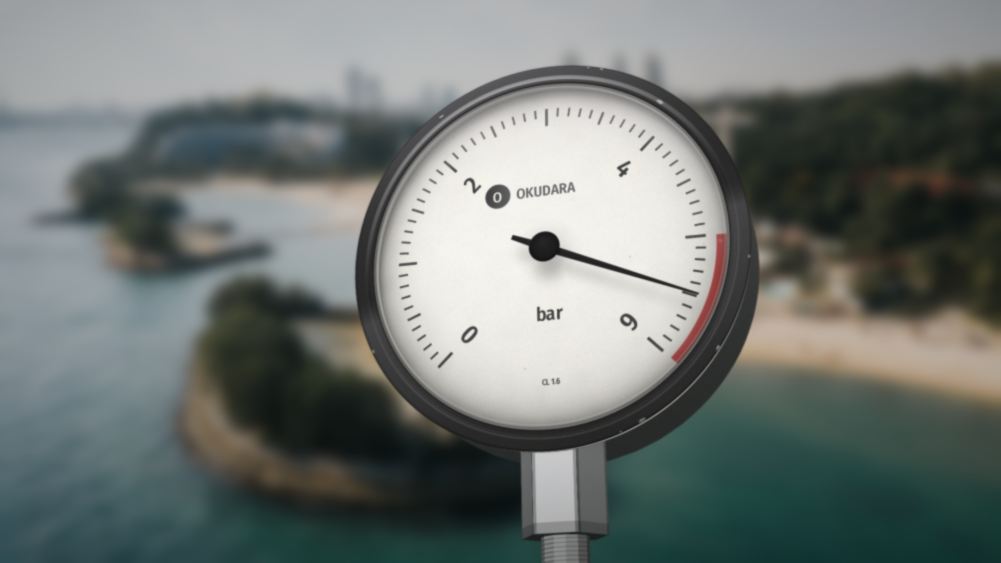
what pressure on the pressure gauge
5.5 bar
